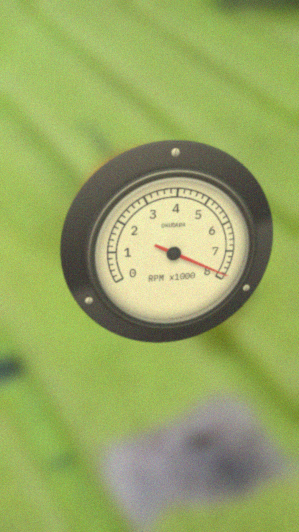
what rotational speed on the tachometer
7800 rpm
